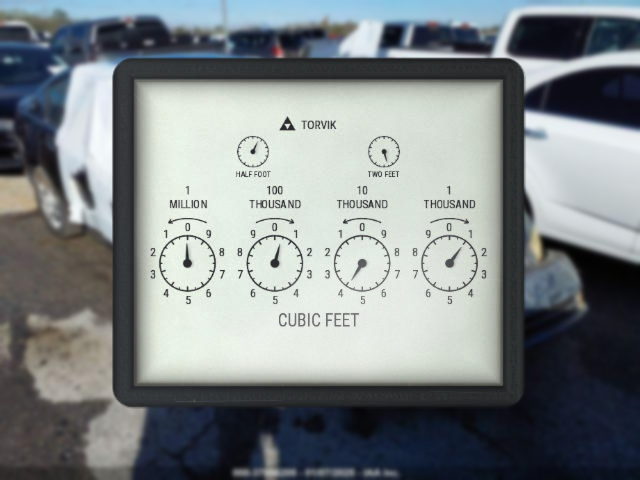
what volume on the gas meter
4100 ft³
